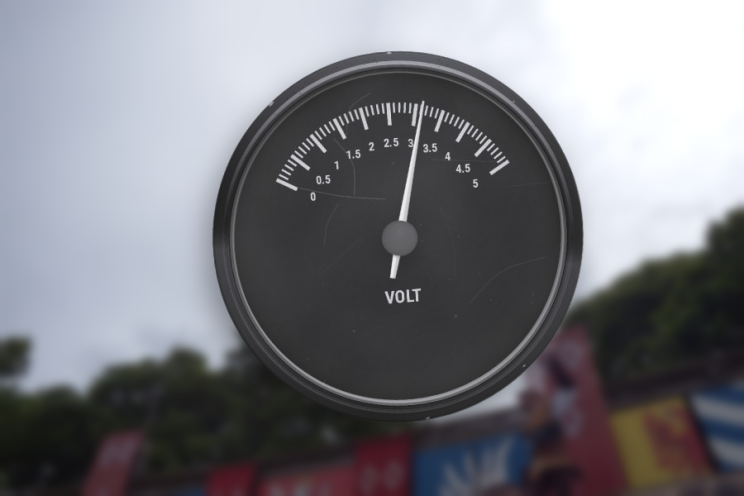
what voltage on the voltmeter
3.1 V
